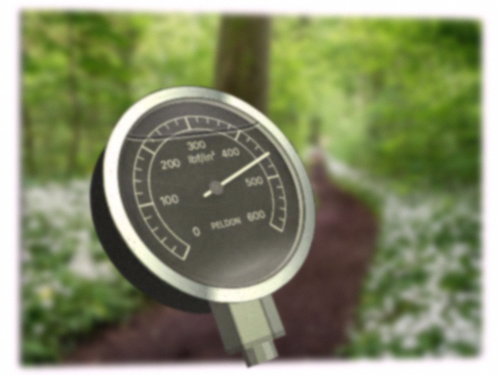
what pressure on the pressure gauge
460 psi
